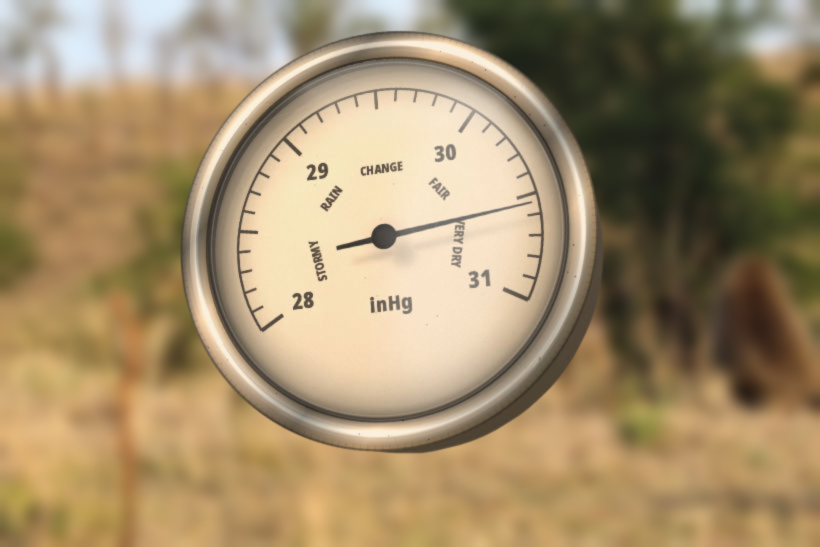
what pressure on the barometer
30.55 inHg
